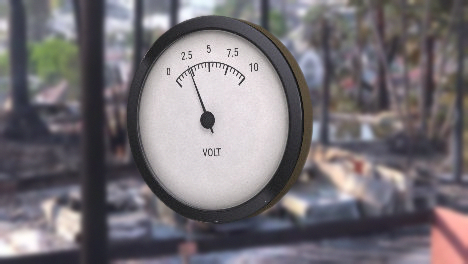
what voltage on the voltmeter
2.5 V
